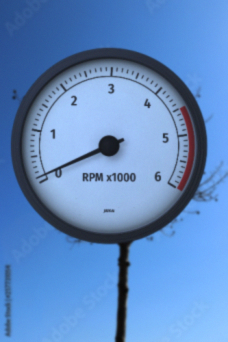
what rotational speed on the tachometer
100 rpm
